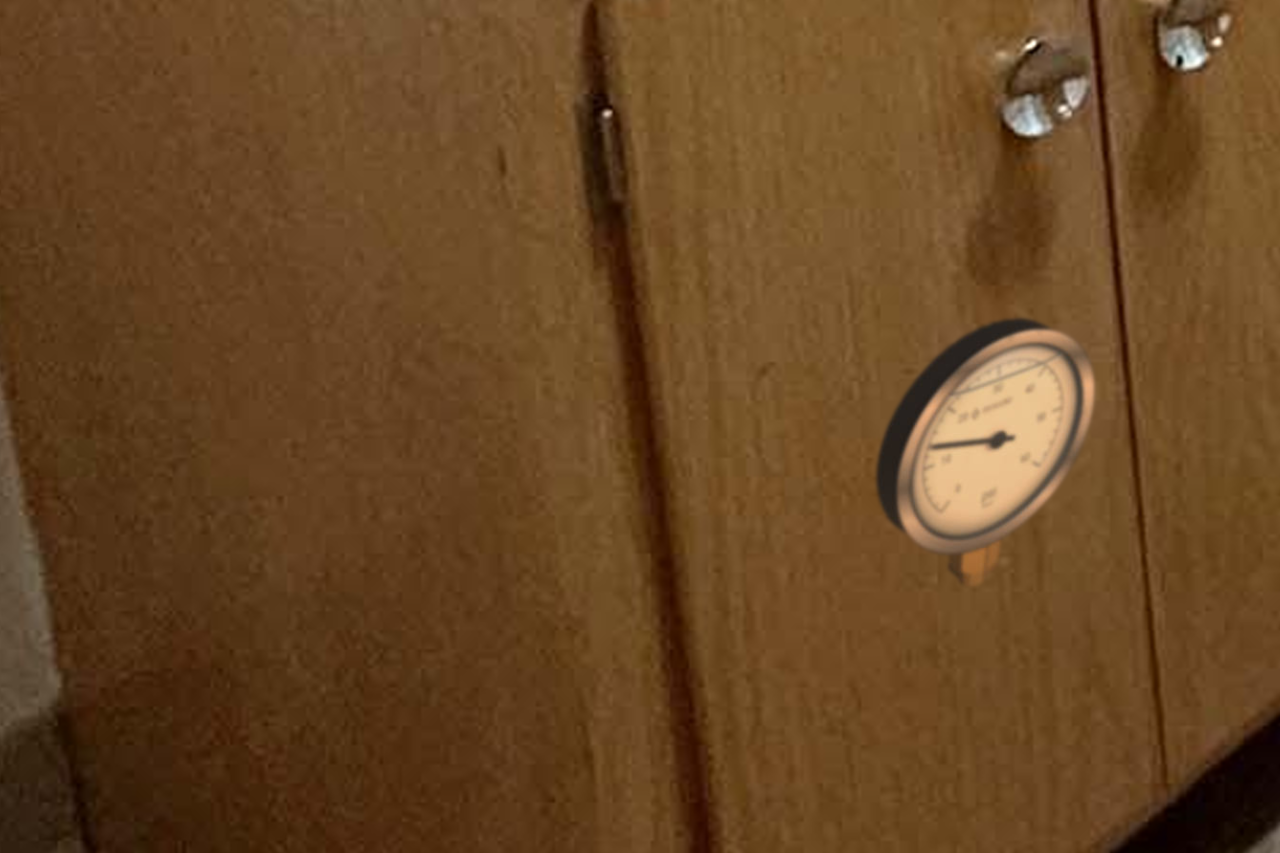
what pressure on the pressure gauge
14 psi
